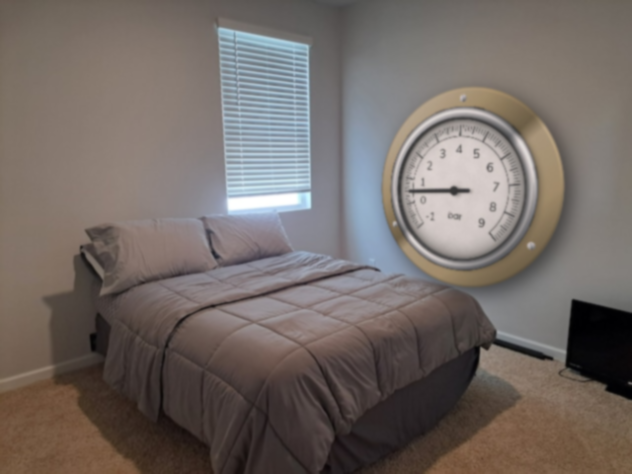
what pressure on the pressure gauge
0.5 bar
